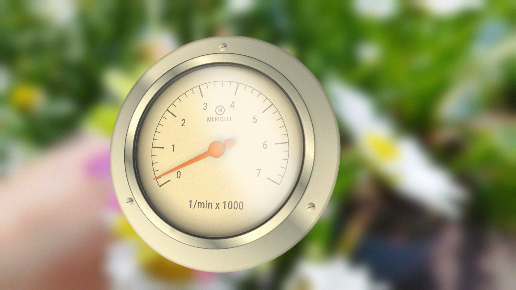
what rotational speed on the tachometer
200 rpm
